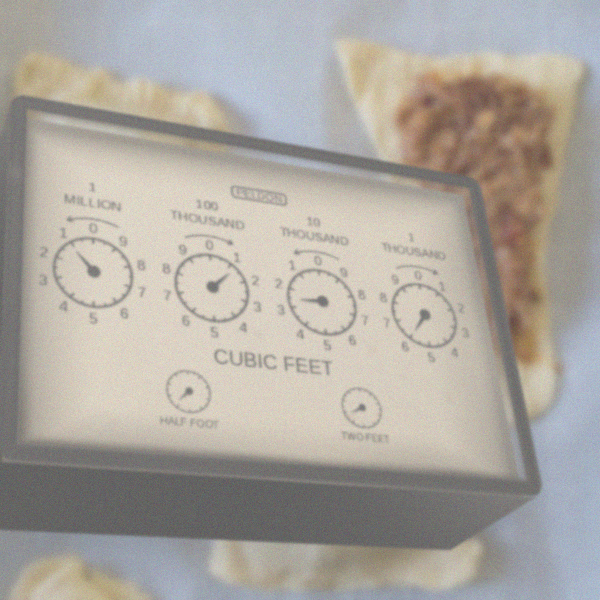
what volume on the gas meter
112600 ft³
